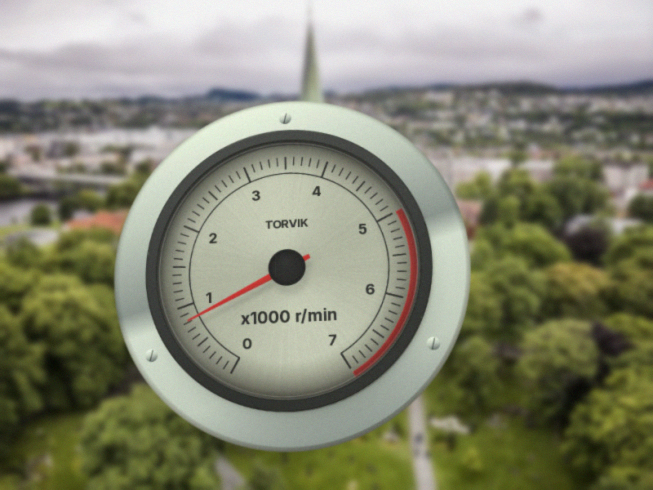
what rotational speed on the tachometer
800 rpm
